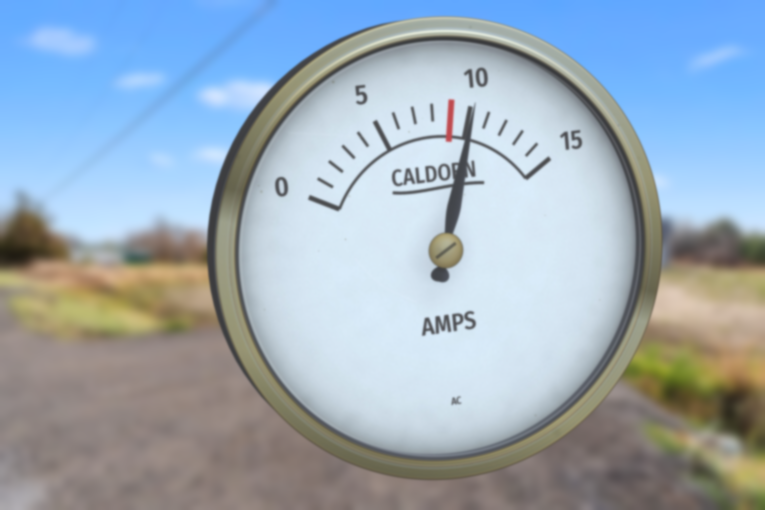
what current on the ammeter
10 A
